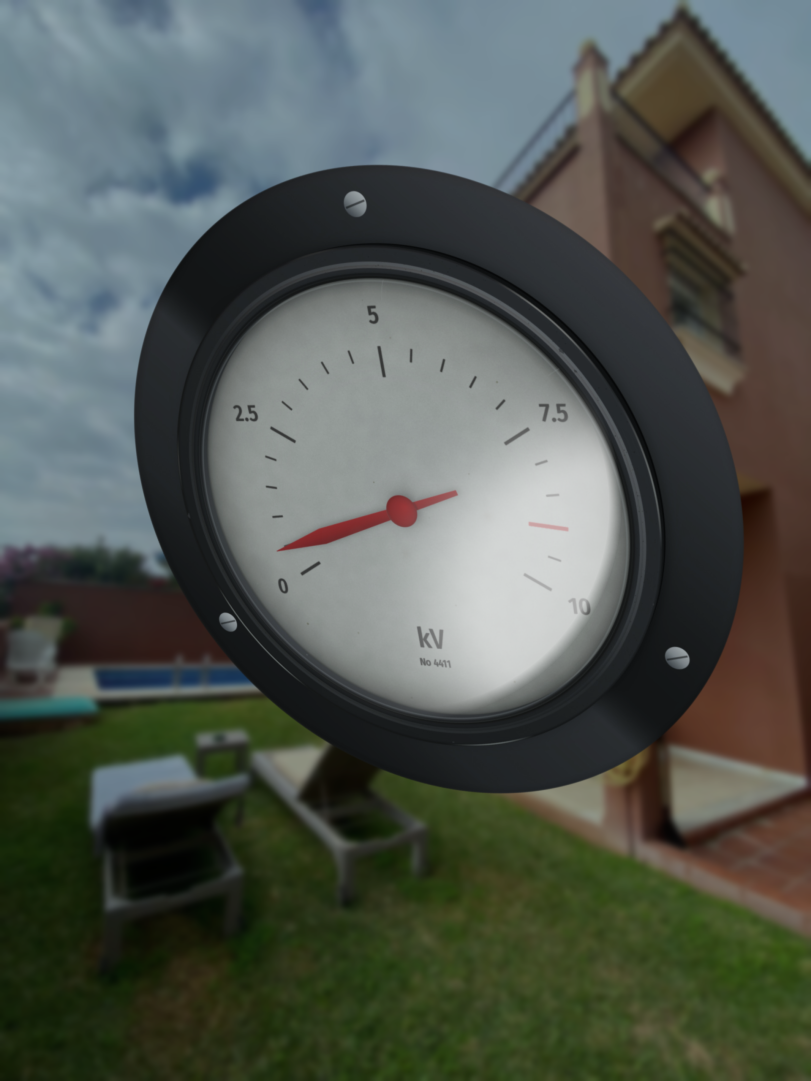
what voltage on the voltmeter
0.5 kV
